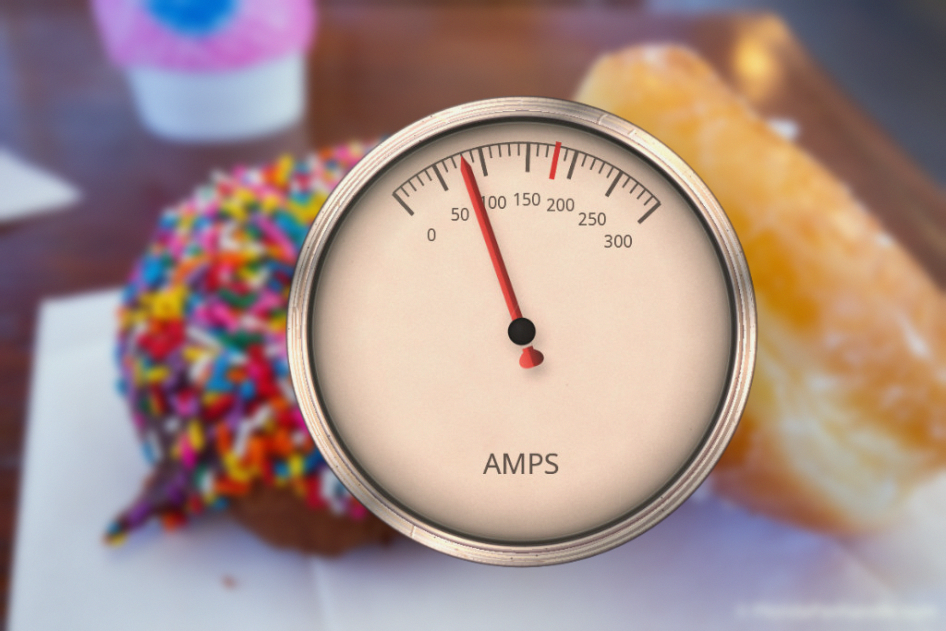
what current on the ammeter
80 A
